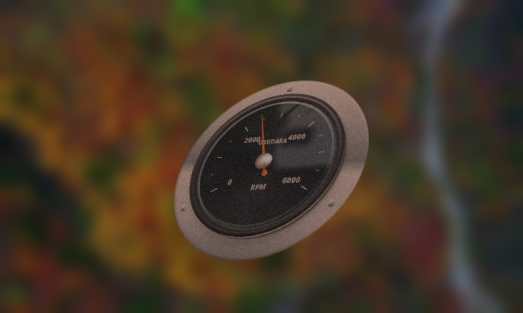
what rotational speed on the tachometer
2500 rpm
